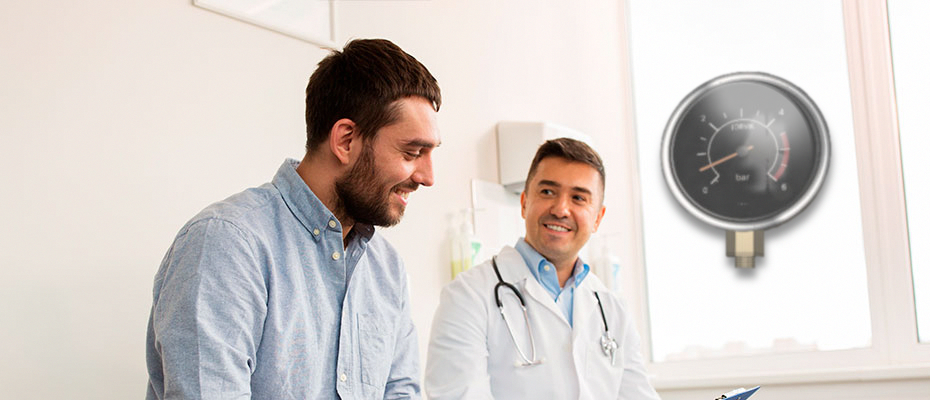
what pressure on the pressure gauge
0.5 bar
